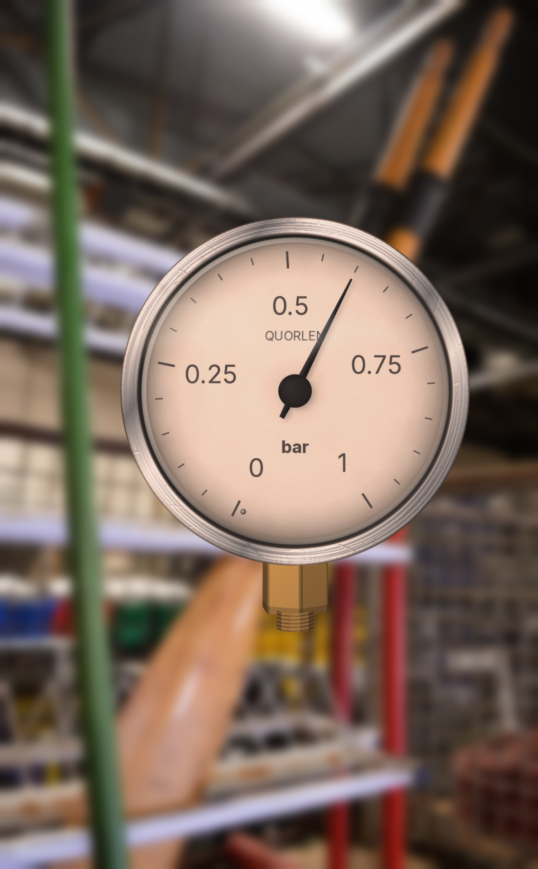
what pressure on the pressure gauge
0.6 bar
